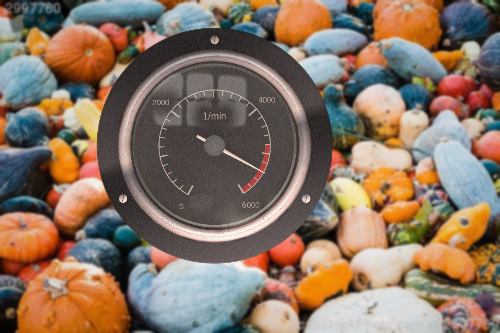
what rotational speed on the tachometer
5400 rpm
